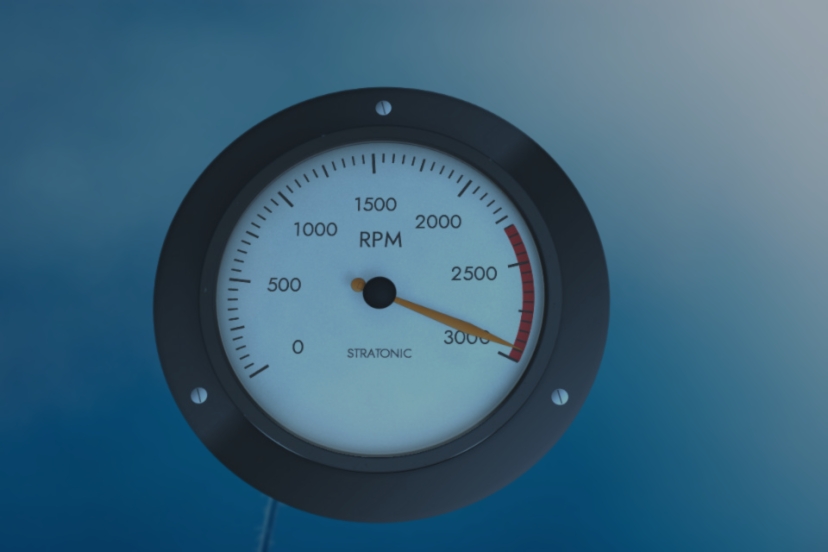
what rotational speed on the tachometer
2950 rpm
